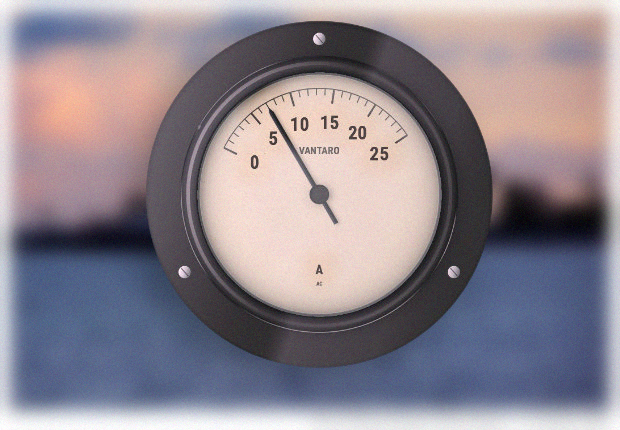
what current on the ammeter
7 A
